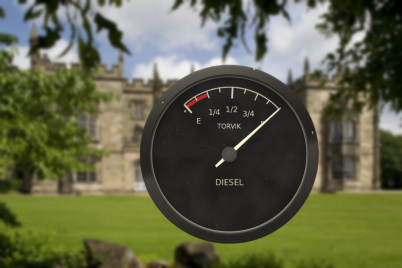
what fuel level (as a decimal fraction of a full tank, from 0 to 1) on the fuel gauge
1
